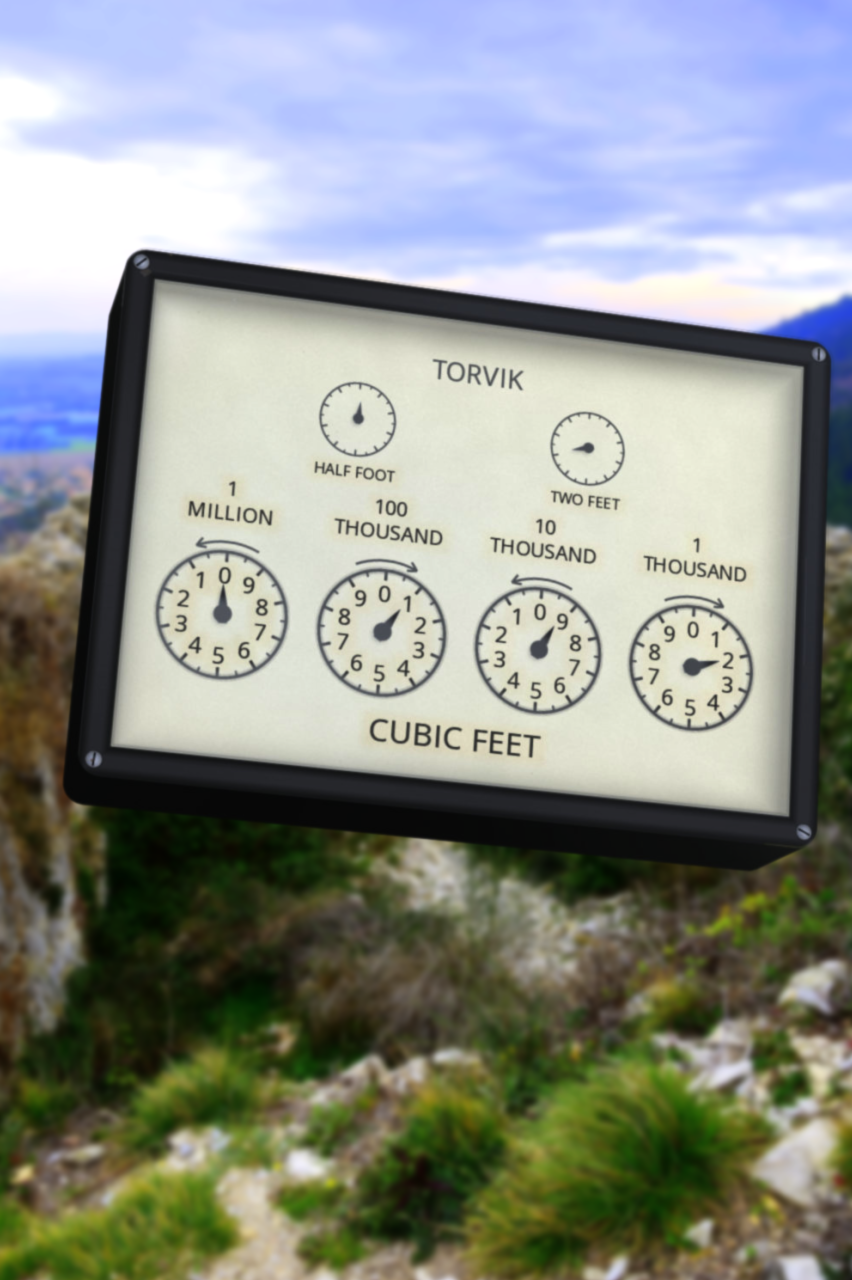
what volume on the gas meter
9200 ft³
